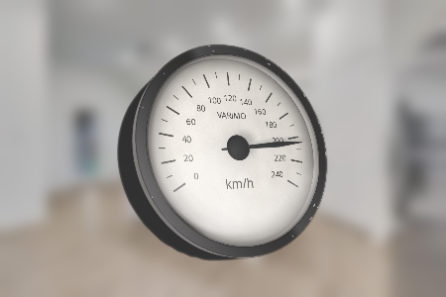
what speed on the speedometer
205 km/h
